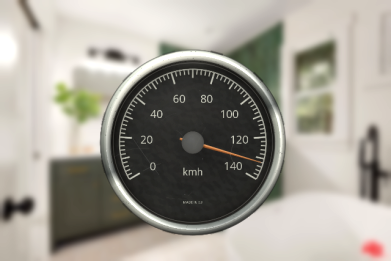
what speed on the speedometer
132 km/h
